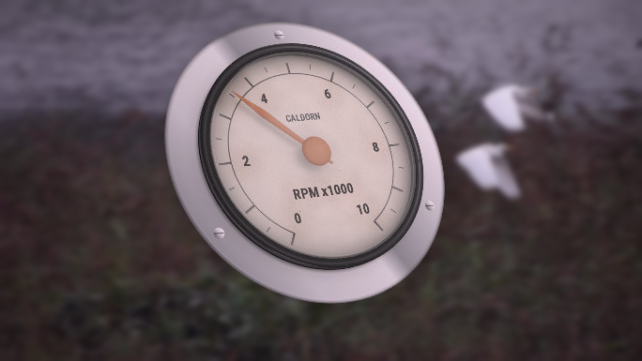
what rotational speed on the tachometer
3500 rpm
